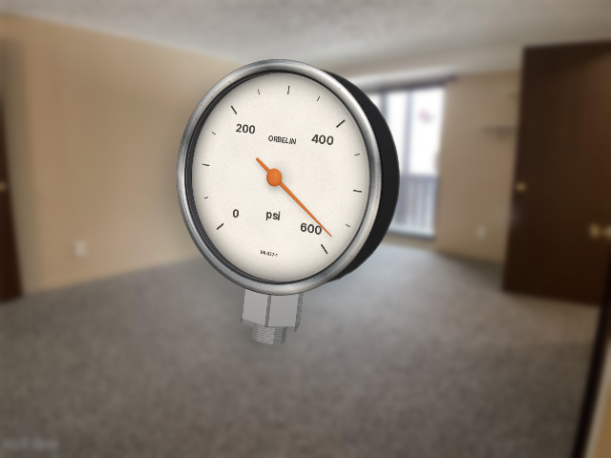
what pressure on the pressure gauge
575 psi
